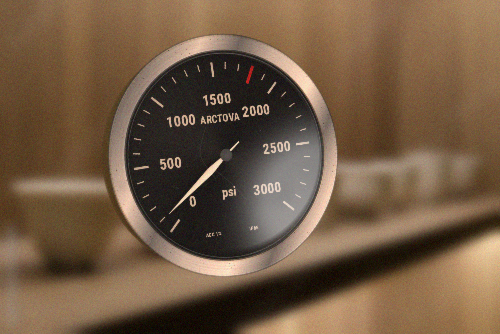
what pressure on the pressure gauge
100 psi
